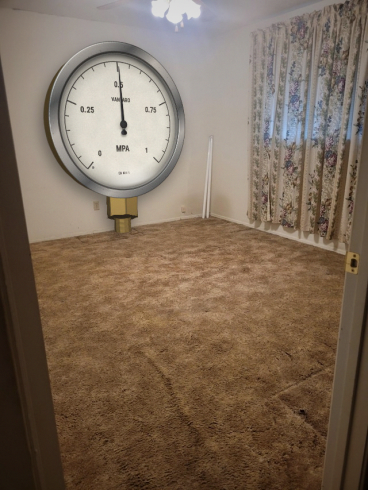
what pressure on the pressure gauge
0.5 MPa
